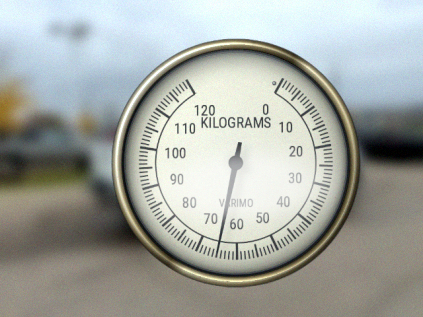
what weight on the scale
65 kg
